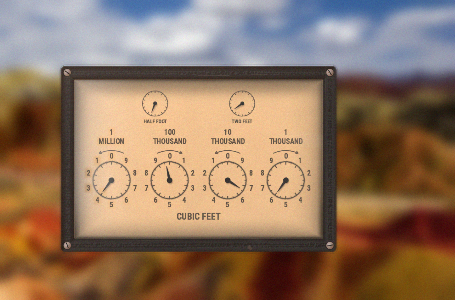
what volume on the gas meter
396600 ft³
